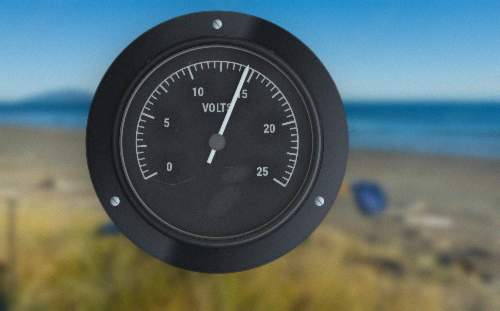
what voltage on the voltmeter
14.5 V
